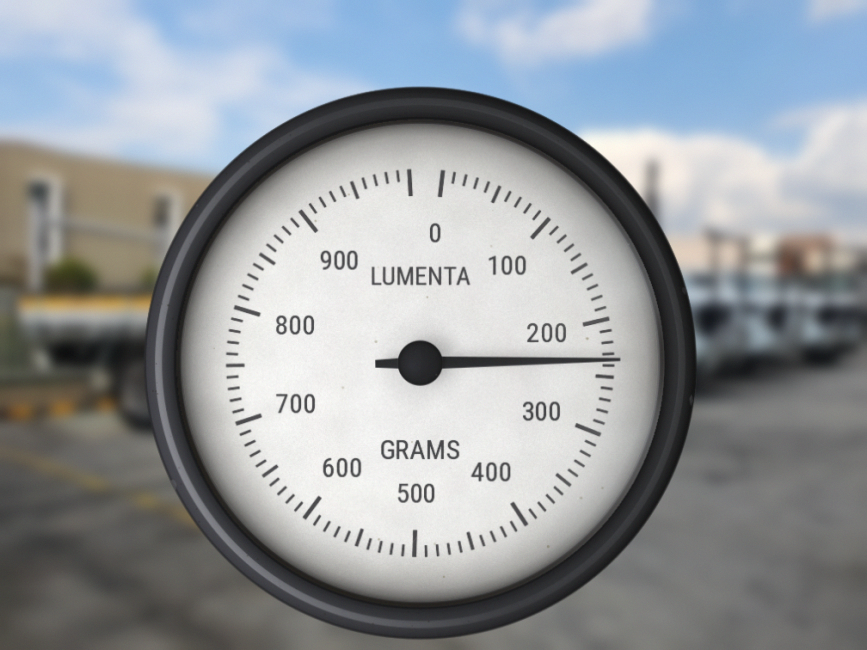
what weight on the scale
235 g
